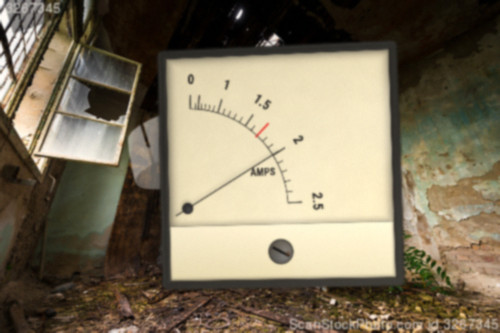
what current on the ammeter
2 A
